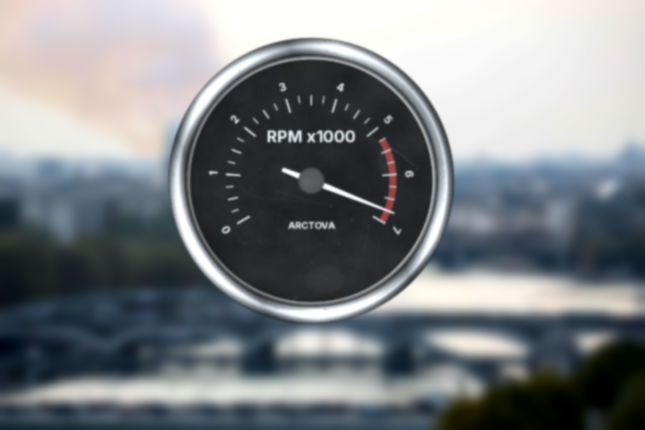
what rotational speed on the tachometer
6750 rpm
